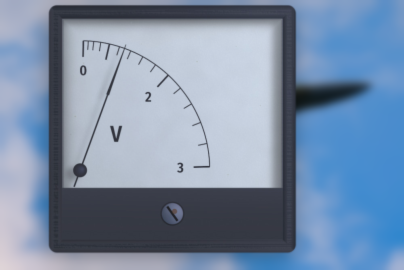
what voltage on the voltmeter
1.3 V
